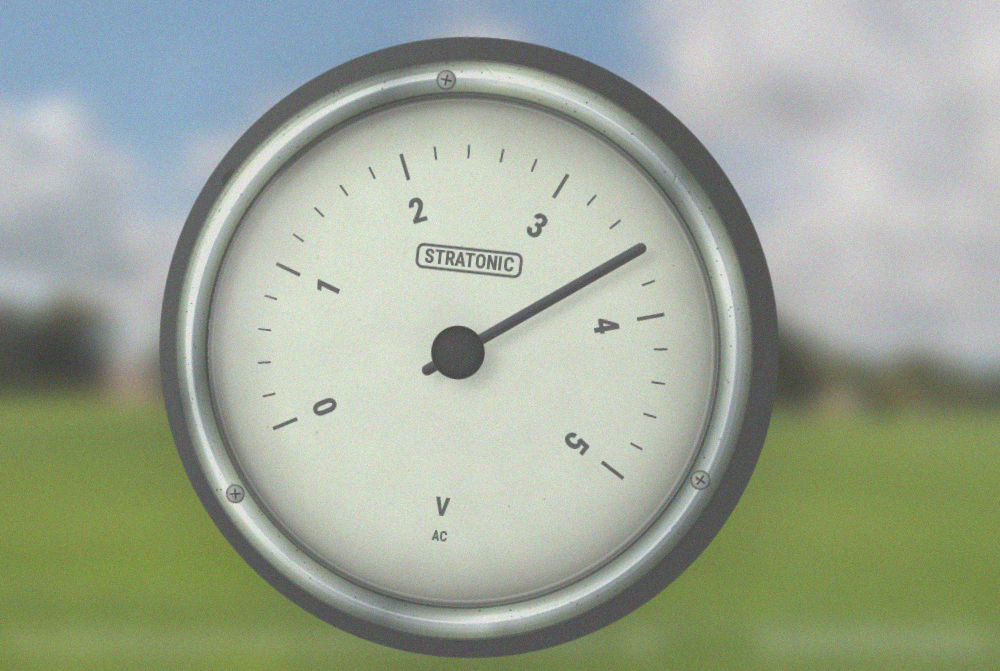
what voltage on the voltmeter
3.6 V
